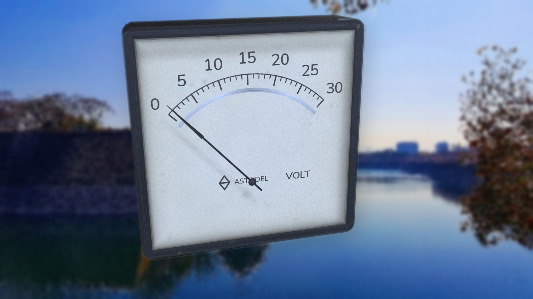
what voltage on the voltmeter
1 V
